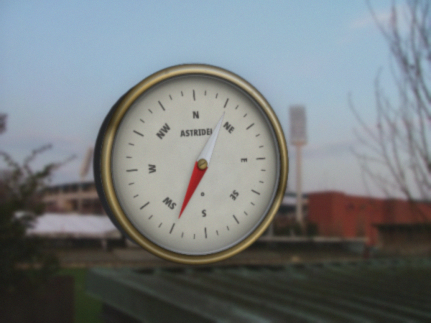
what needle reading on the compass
210 °
